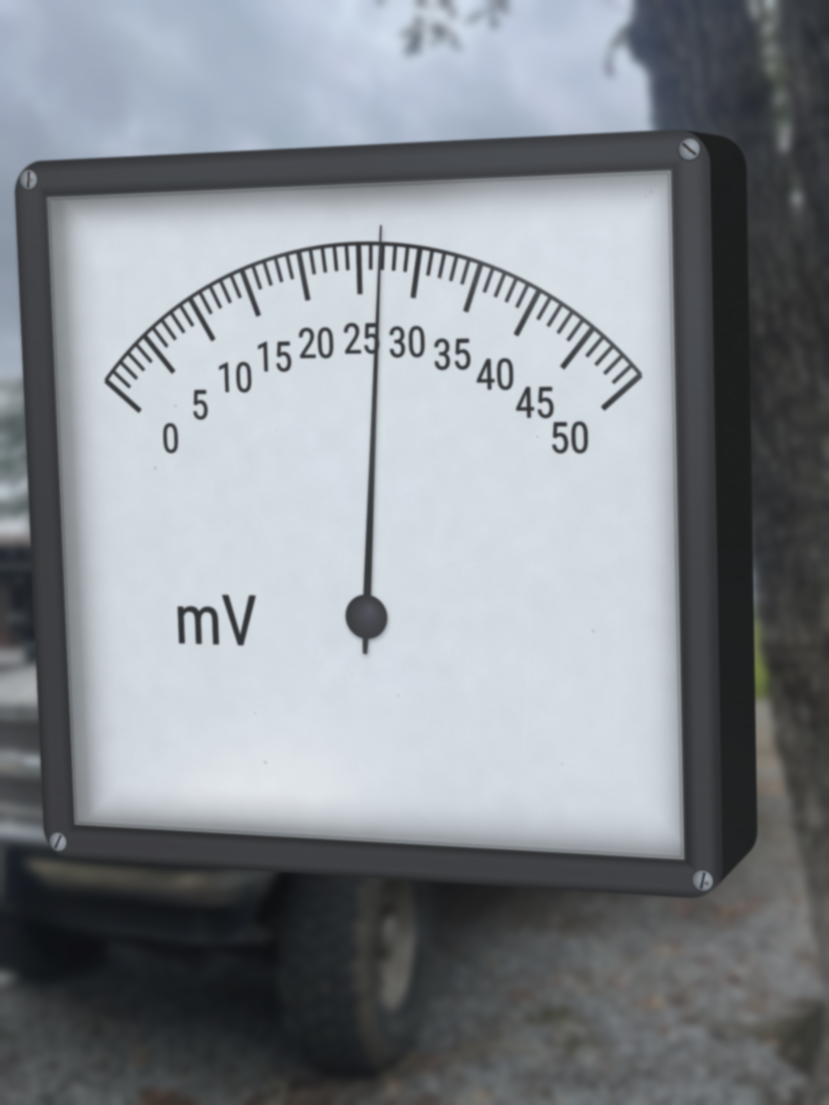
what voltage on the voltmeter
27 mV
